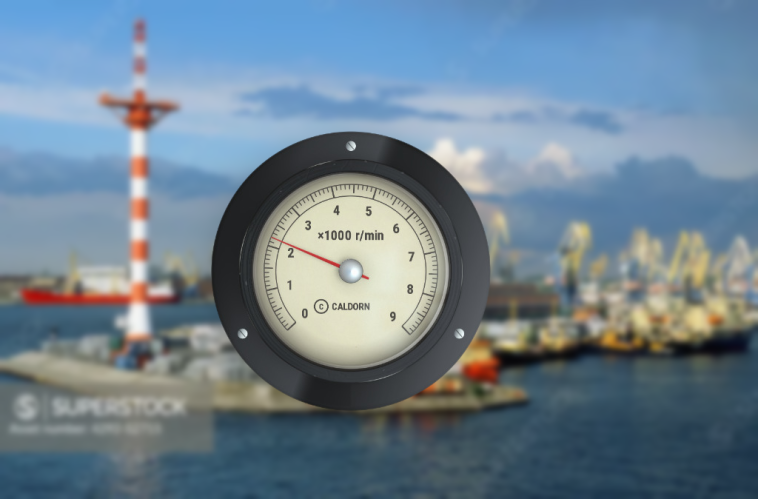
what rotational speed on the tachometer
2200 rpm
